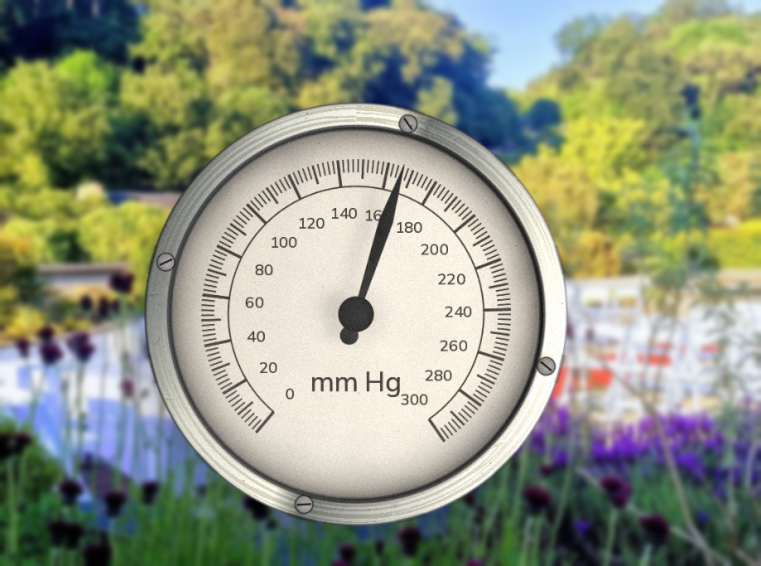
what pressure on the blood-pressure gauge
166 mmHg
